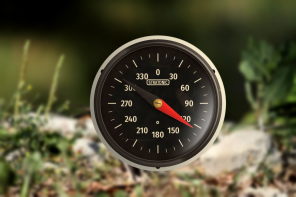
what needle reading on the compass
125 °
